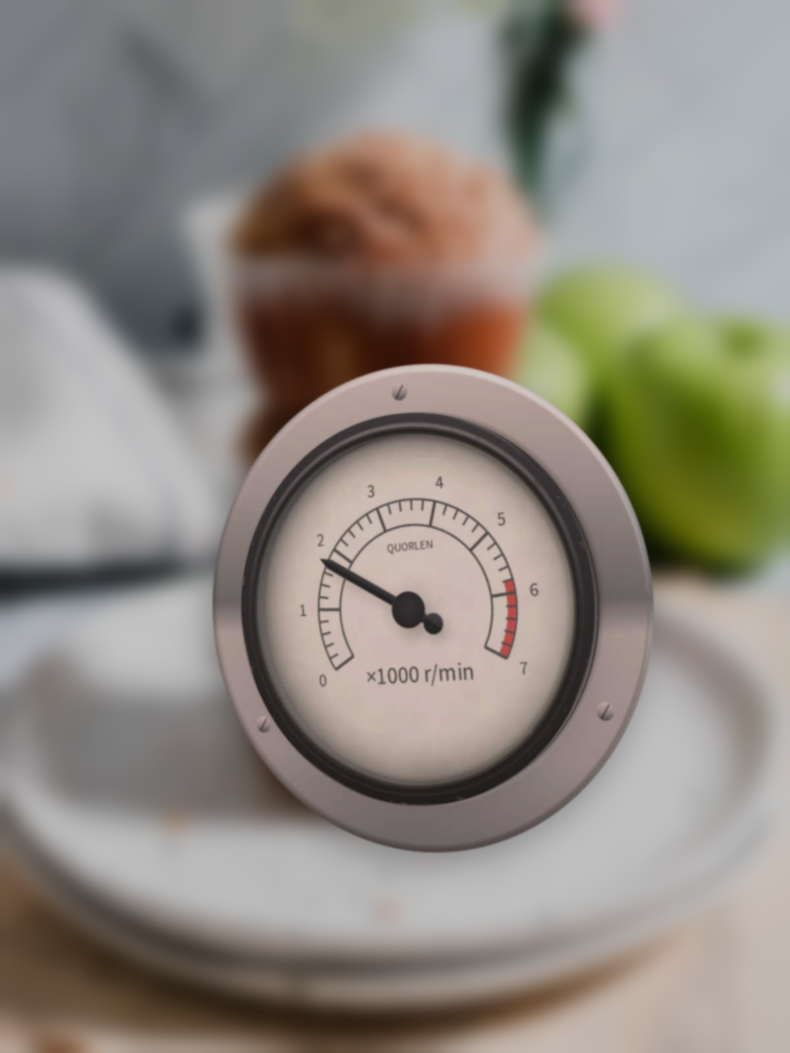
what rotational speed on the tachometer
1800 rpm
